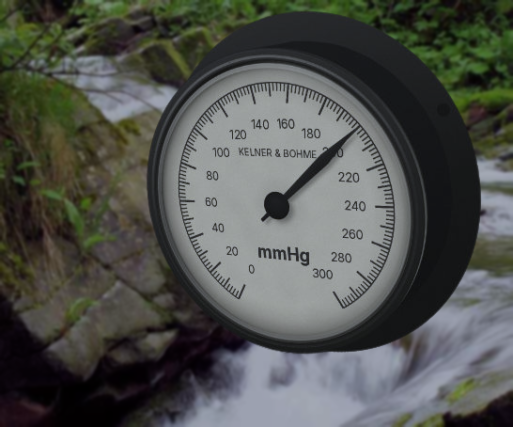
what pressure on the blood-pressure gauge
200 mmHg
